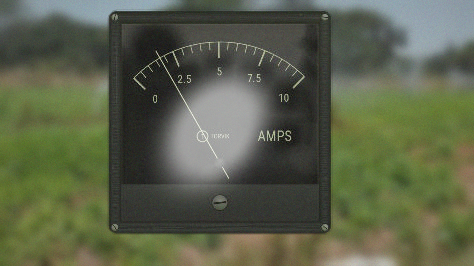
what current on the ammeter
1.75 A
